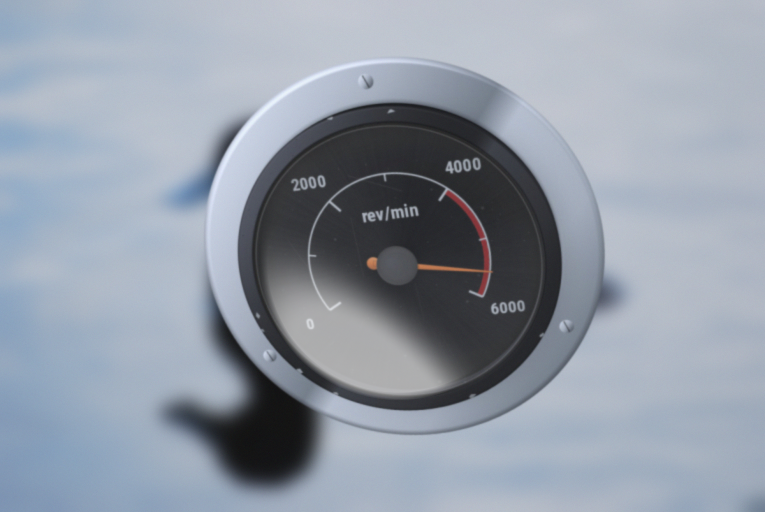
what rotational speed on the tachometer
5500 rpm
